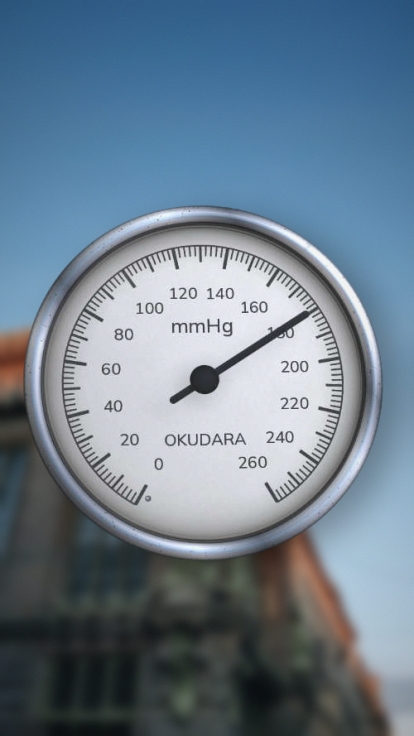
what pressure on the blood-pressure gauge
180 mmHg
